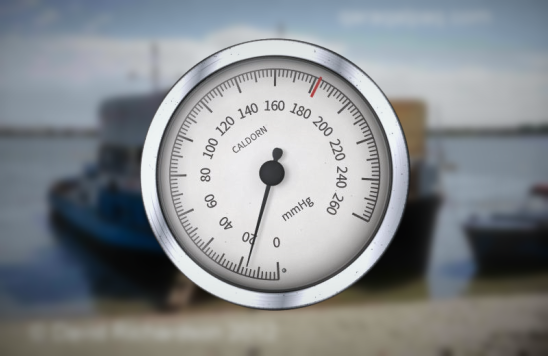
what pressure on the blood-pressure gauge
16 mmHg
